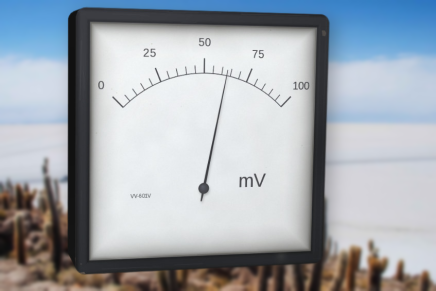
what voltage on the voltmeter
62.5 mV
